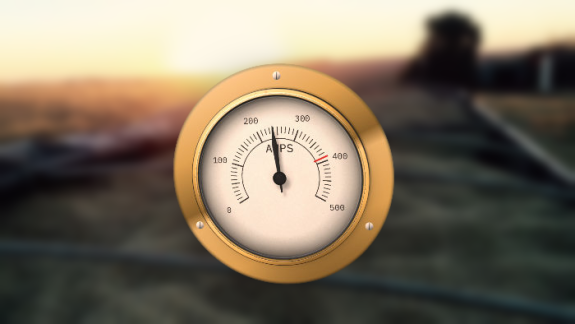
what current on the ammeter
240 A
